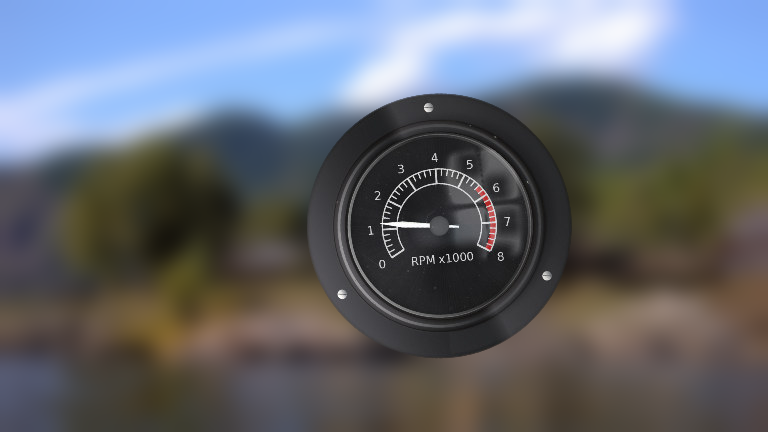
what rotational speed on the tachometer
1200 rpm
